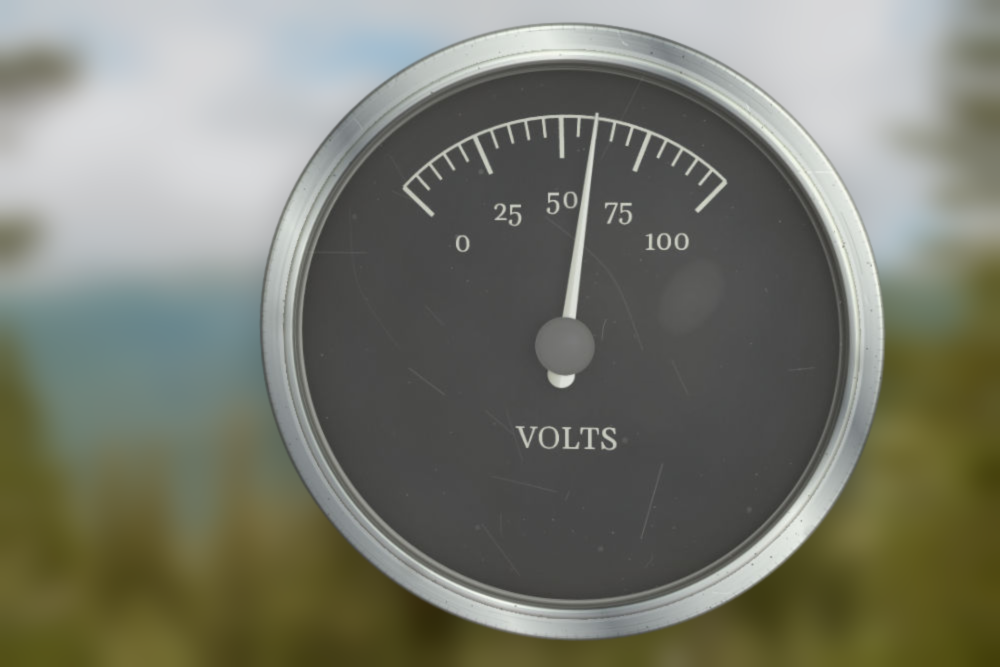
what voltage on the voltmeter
60 V
